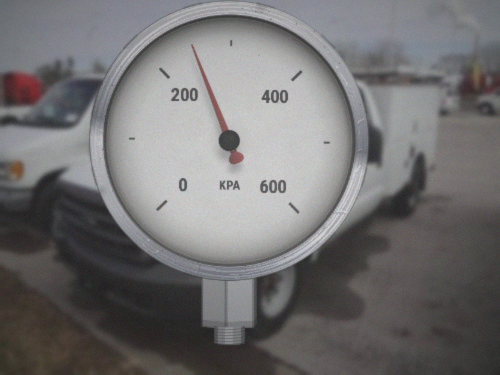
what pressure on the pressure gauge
250 kPa
